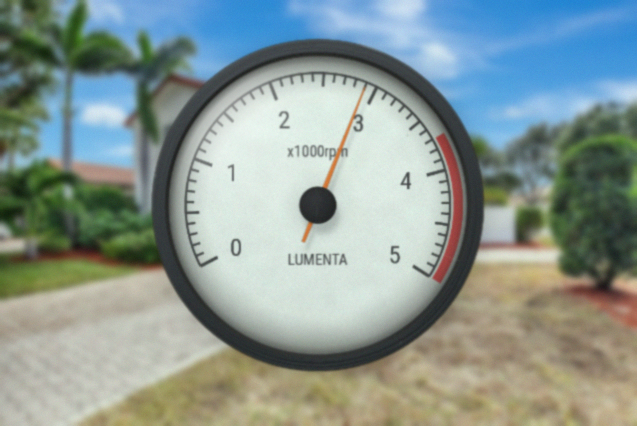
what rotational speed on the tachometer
2900 rpm
